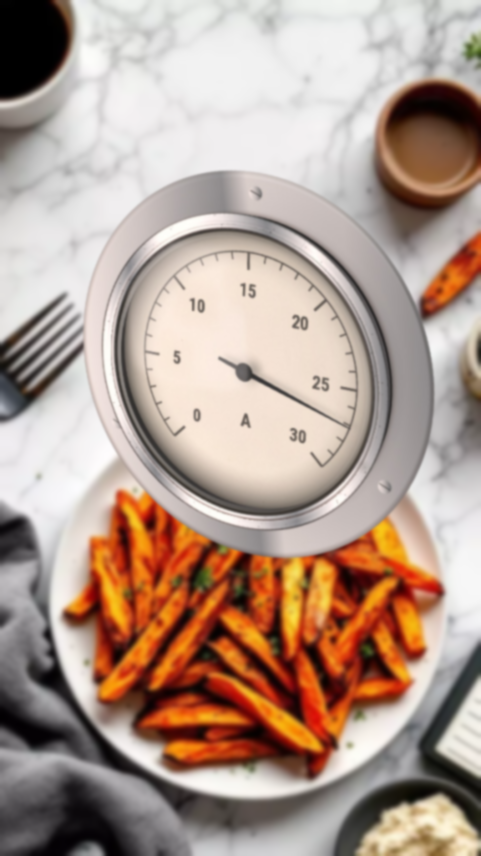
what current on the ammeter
27 A
